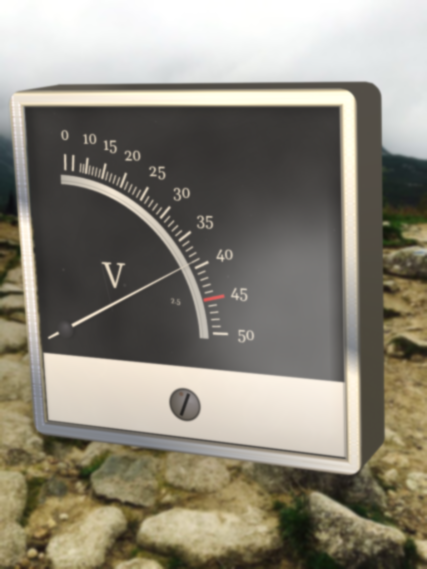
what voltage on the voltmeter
39 V
